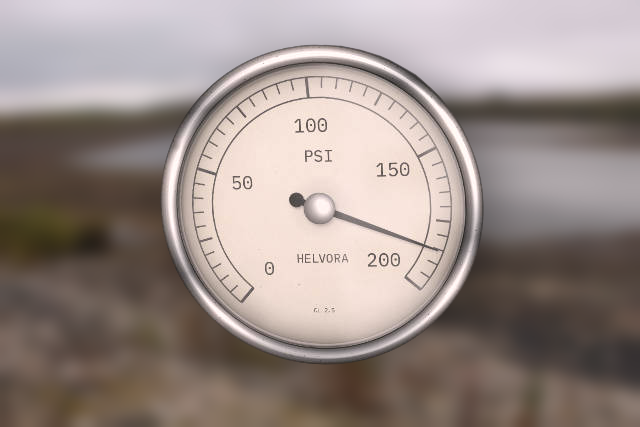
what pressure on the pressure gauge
185 psi
